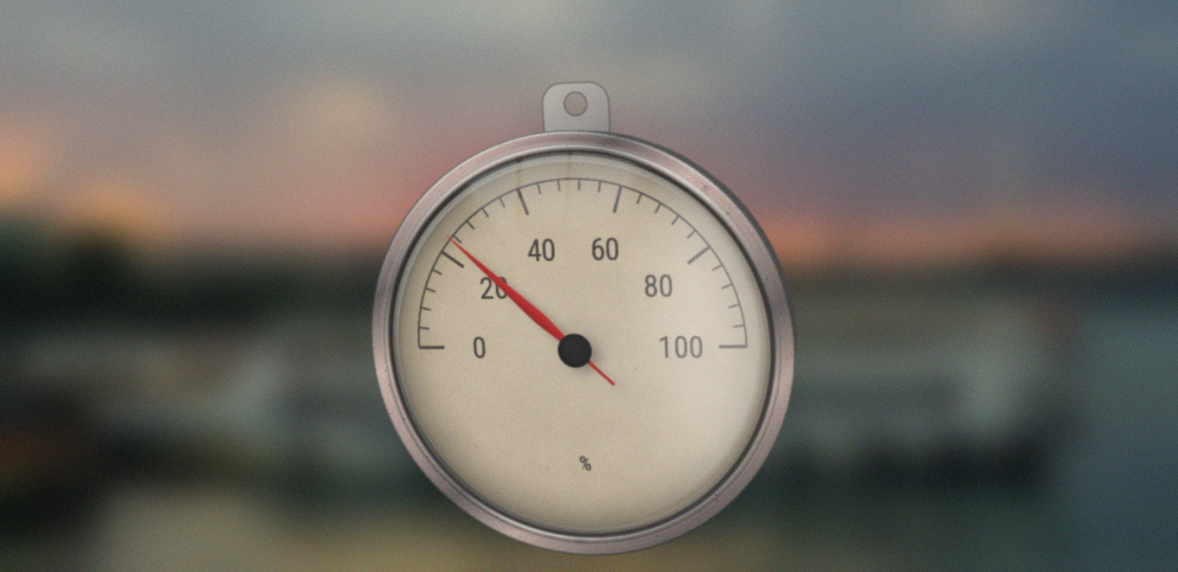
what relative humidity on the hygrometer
24 %
